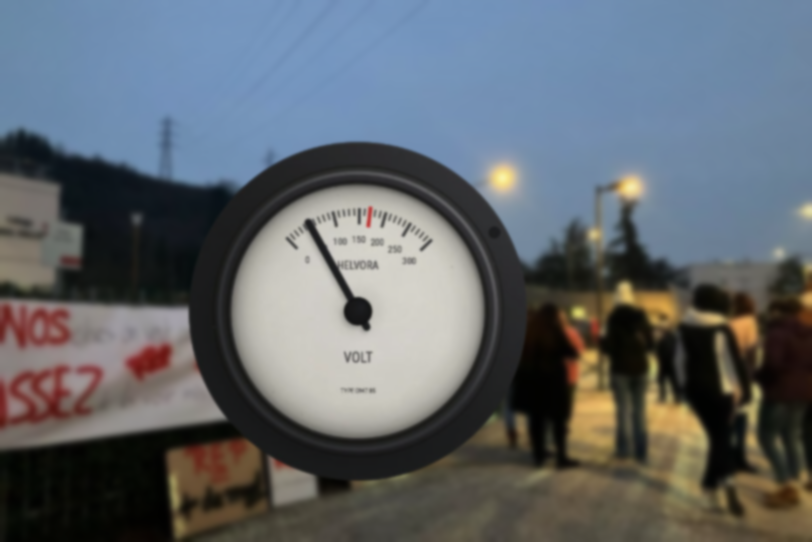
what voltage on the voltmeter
50 V
